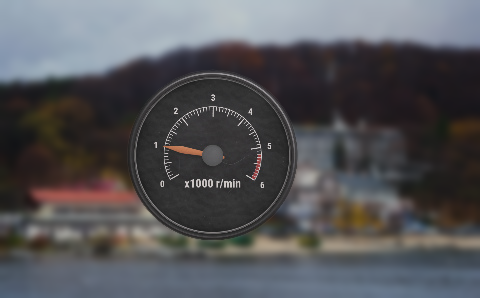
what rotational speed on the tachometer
1000 rpm
